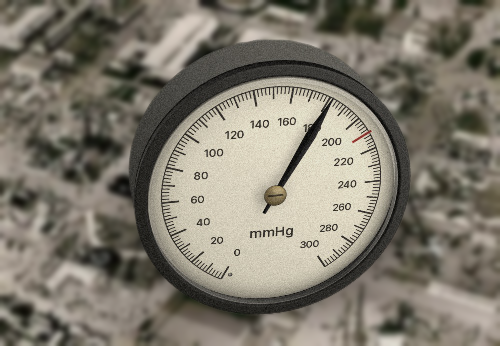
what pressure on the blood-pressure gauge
180 mmHg
